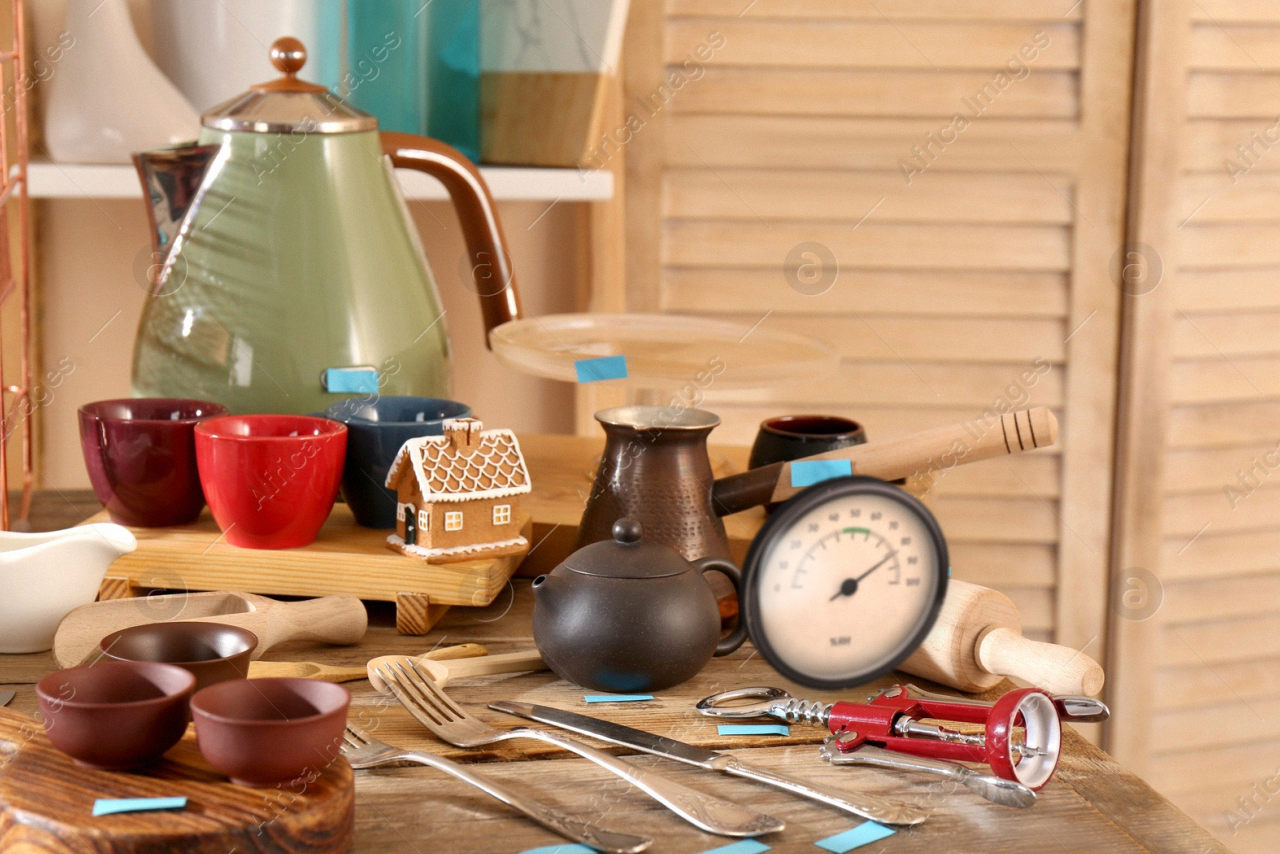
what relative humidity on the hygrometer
80 %
